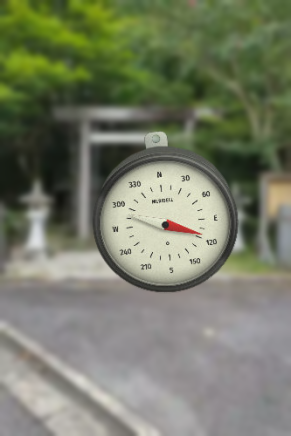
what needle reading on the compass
112.5 °
